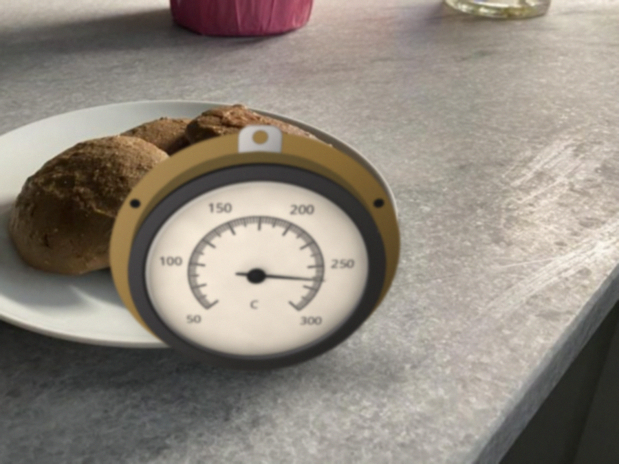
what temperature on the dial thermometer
262.5 °C
